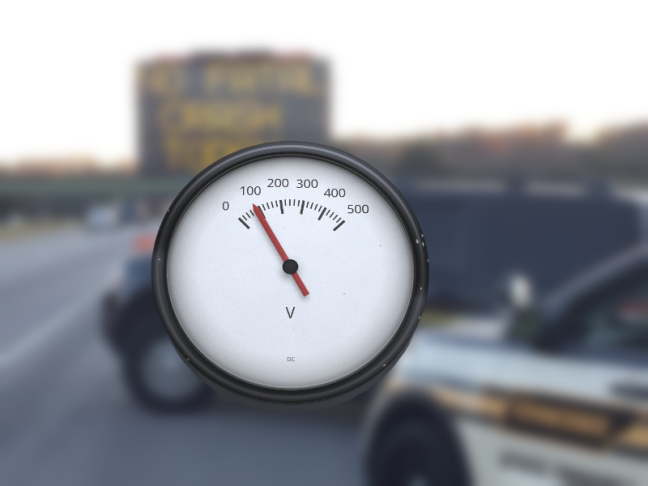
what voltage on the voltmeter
80 V
